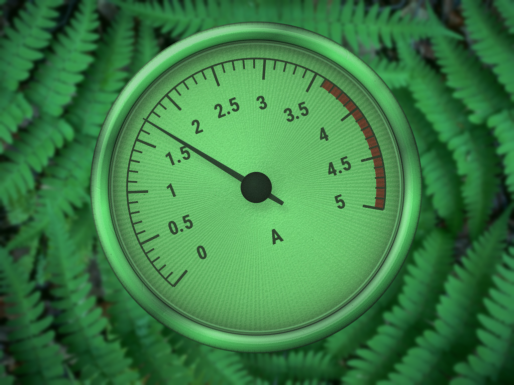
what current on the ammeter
1.7 A
